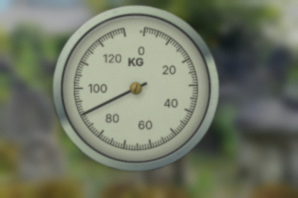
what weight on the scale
90 kg
